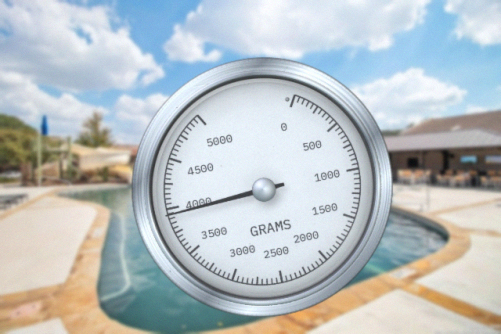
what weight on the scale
3950 g
